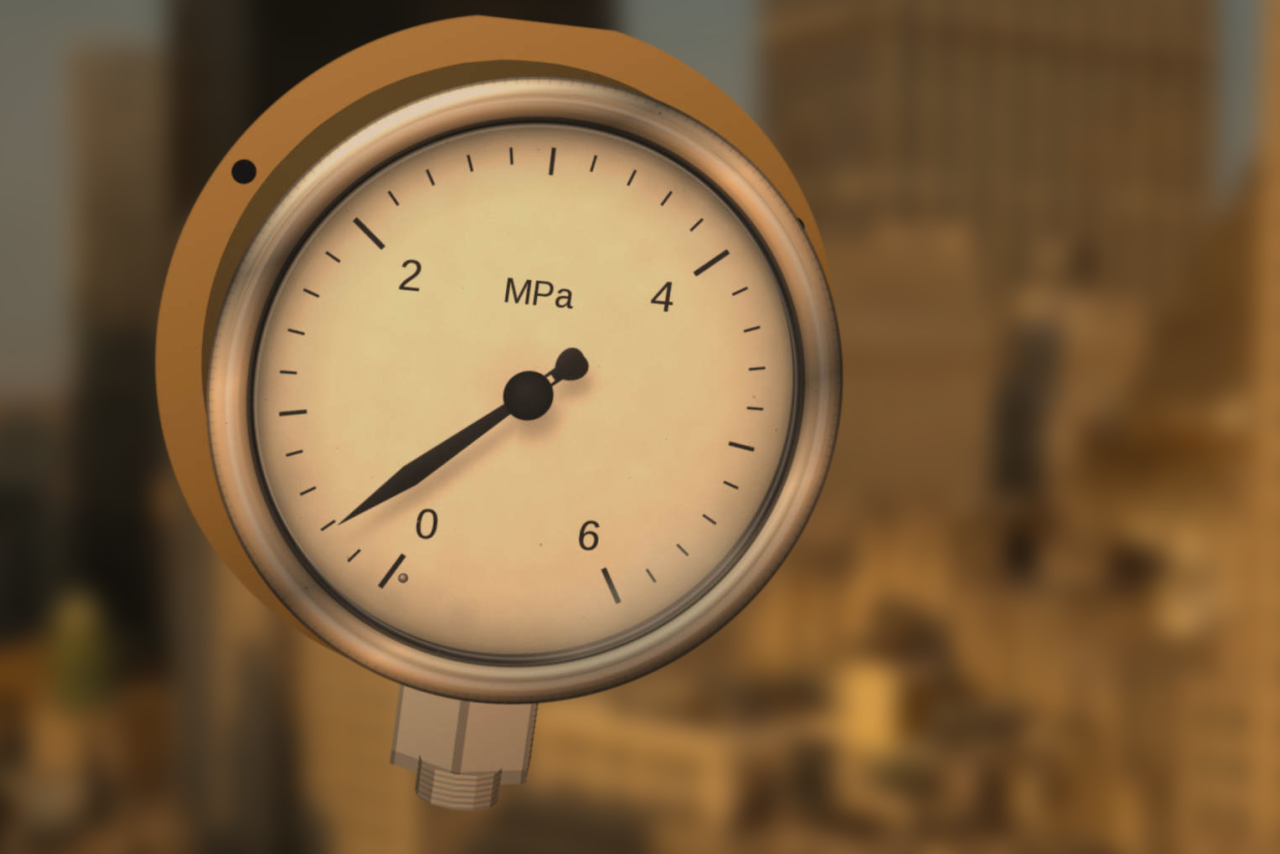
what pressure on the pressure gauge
0.4 MPa
